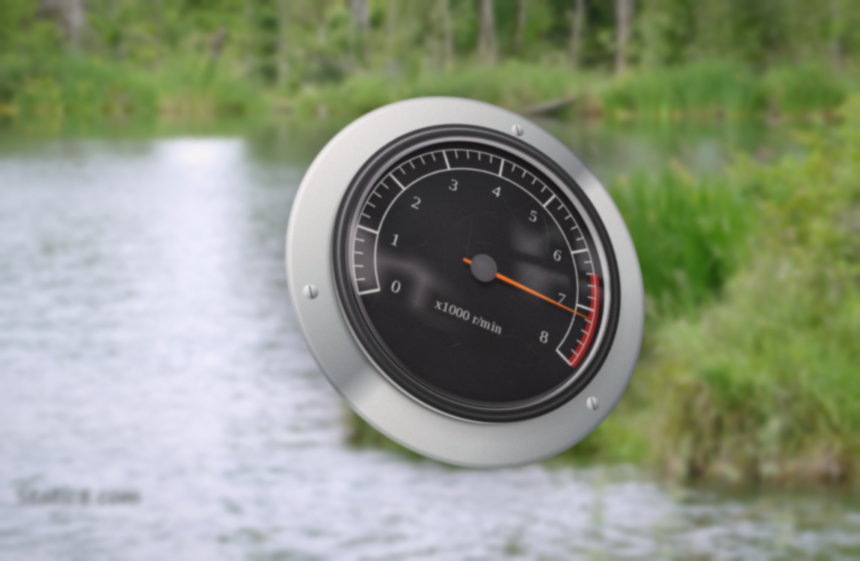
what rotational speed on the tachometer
7200 rpm
